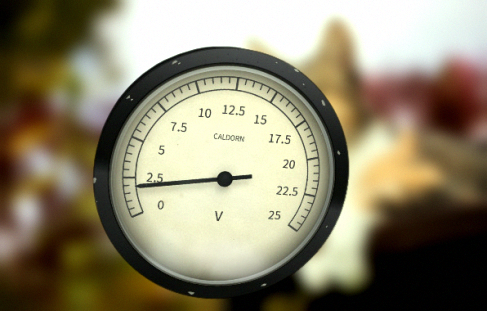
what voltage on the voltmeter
2 V
